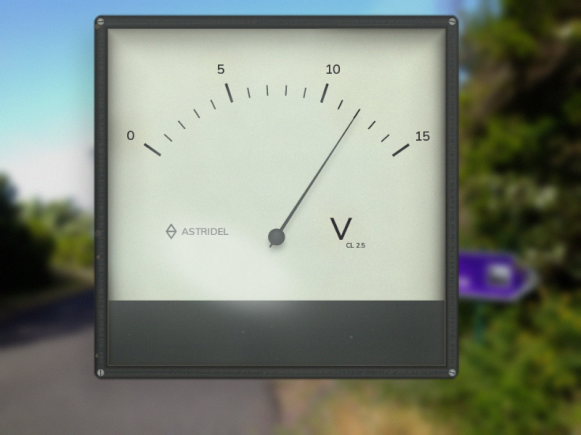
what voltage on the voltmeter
12 V
